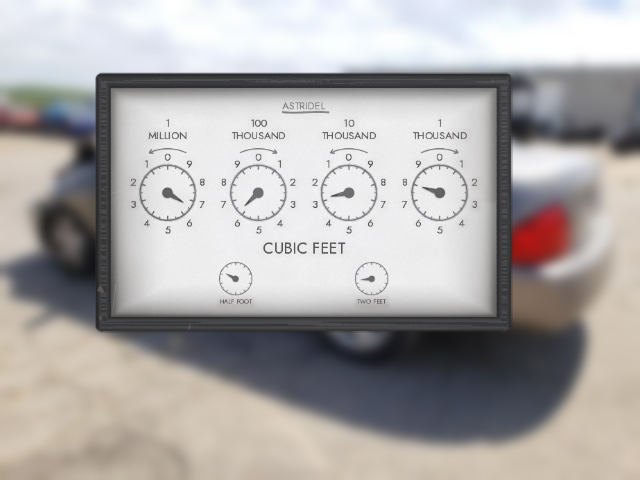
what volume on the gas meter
662800 ft³
